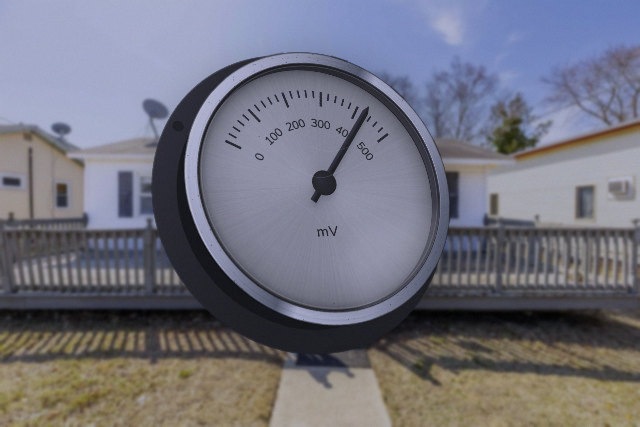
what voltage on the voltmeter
420 mV
